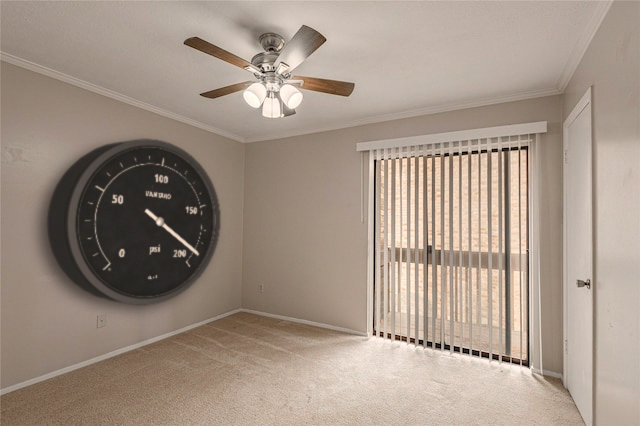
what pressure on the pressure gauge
190 psi
